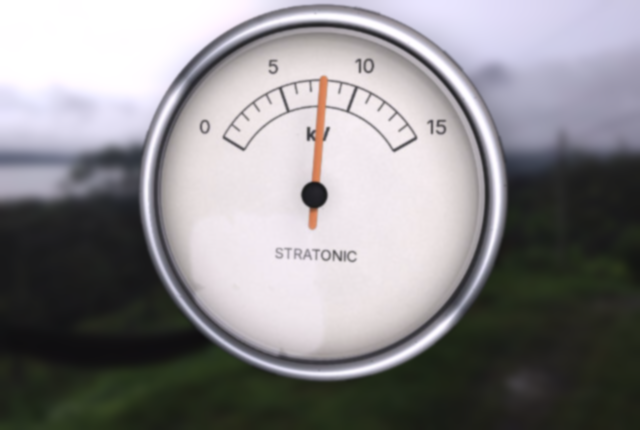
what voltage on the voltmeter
8 kV
